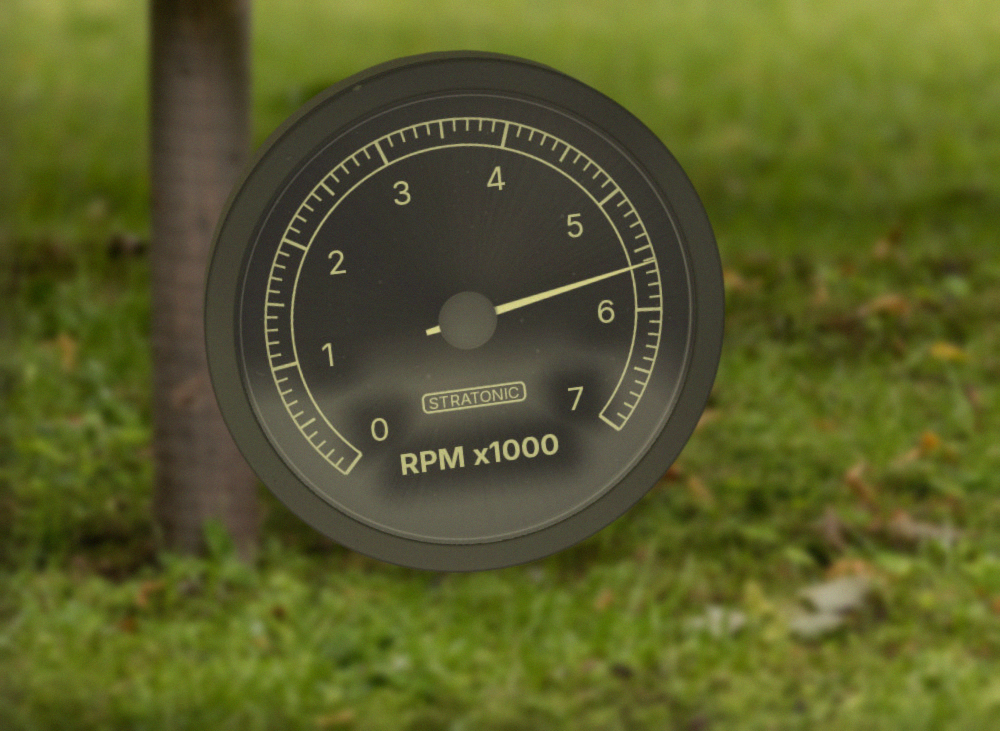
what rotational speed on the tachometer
5600 rpm
